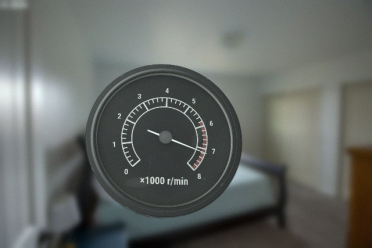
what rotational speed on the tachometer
7200 rpm
